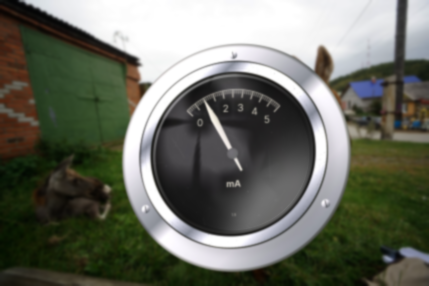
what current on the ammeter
1 mA
